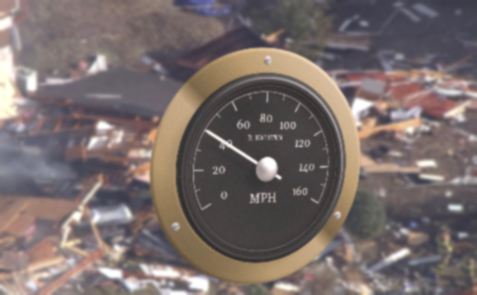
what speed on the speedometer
40 mph
